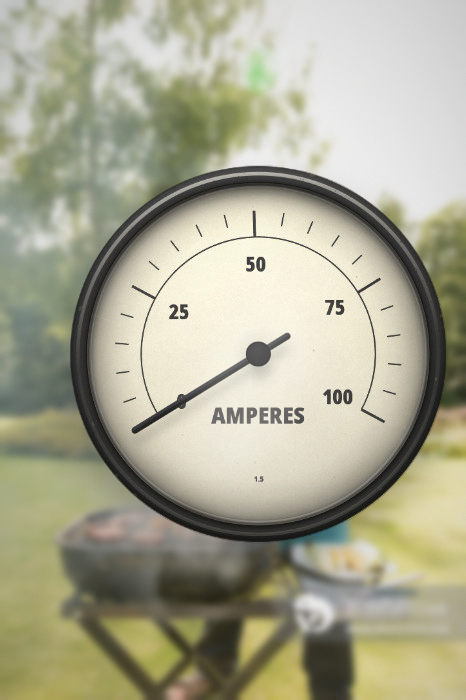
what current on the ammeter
0 A
